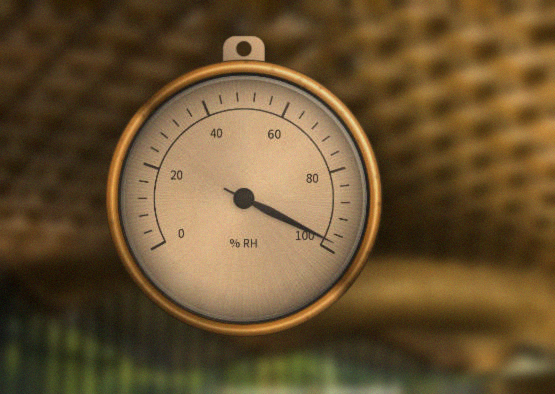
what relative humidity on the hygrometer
98 %
